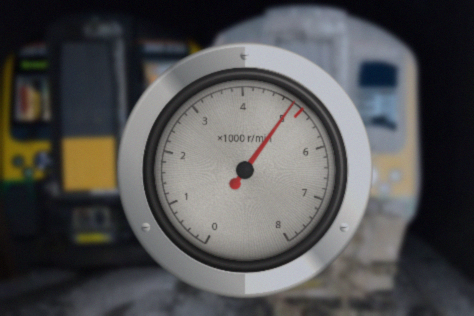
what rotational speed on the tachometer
5000 rpm
